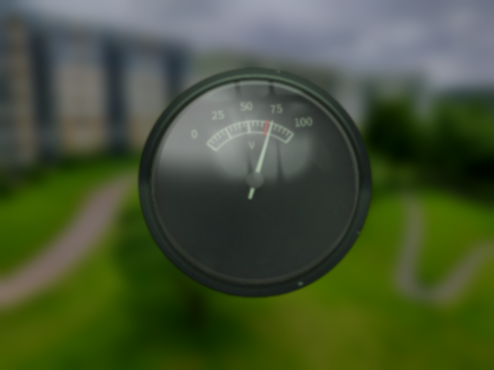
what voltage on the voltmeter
75 V
